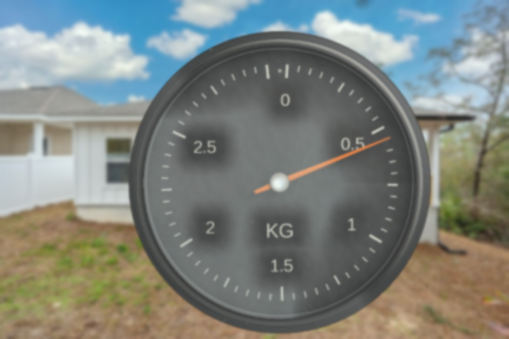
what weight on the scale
0.55 kg
